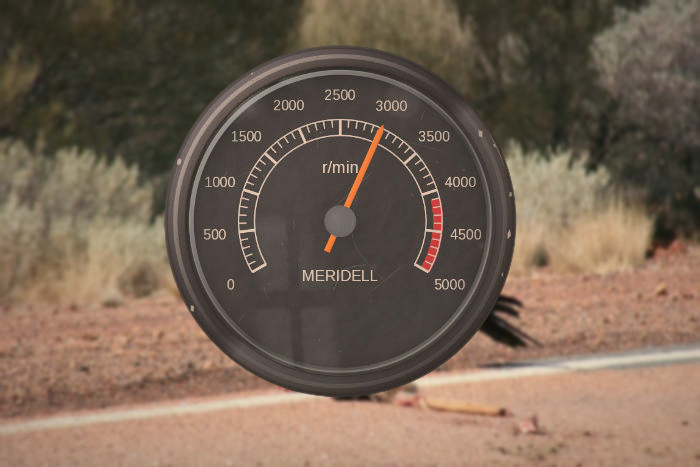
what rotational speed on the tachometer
3000 rpm
